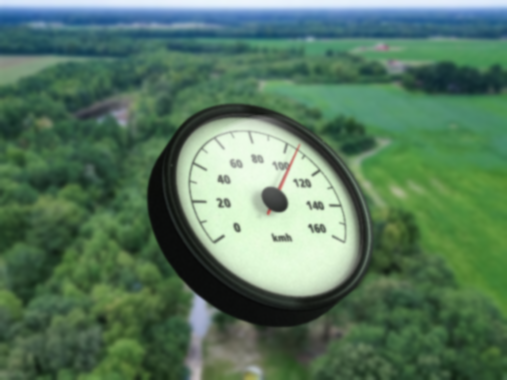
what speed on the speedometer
105 km/h
